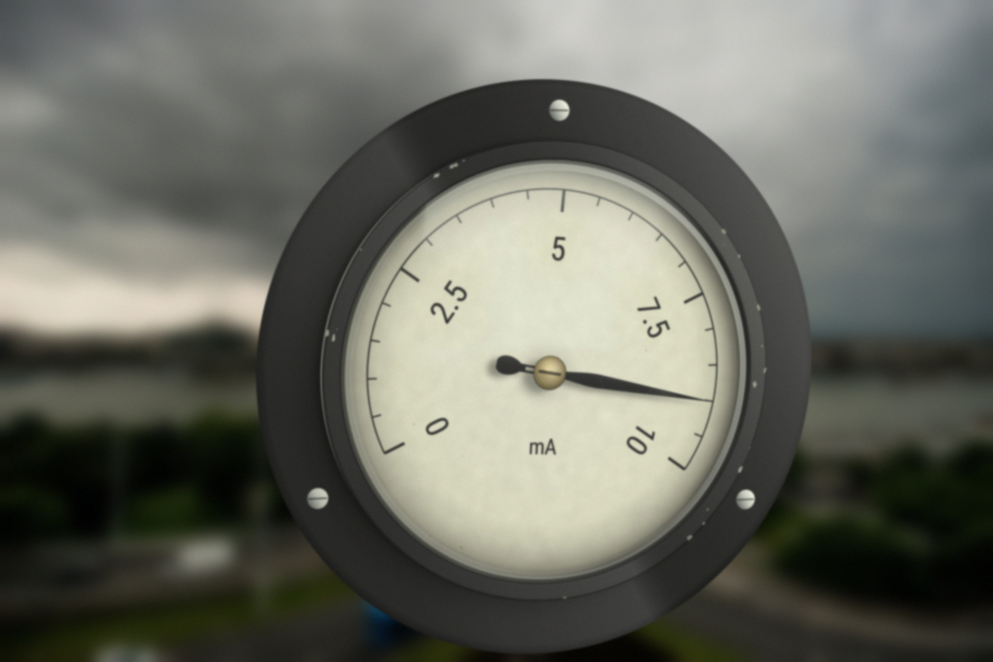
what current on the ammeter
9 mA
